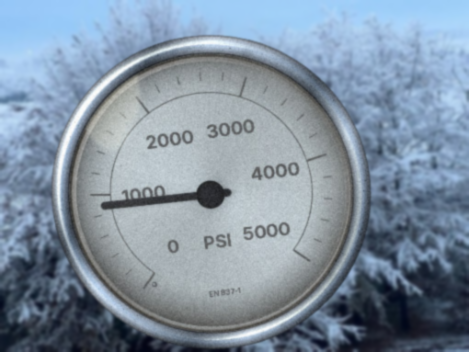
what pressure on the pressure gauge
900 psi
